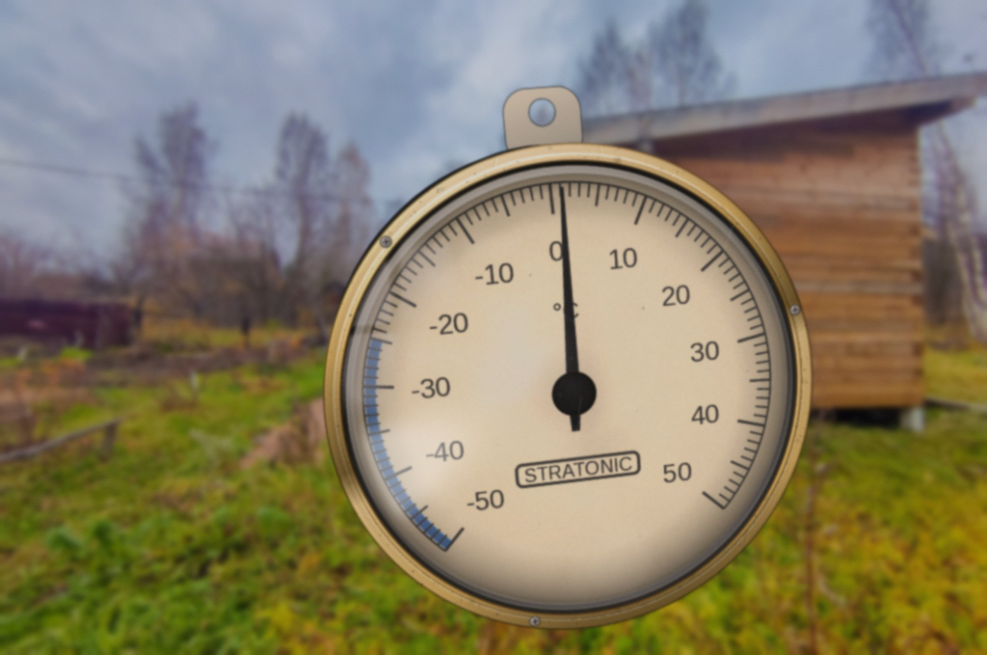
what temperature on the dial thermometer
1 °C
